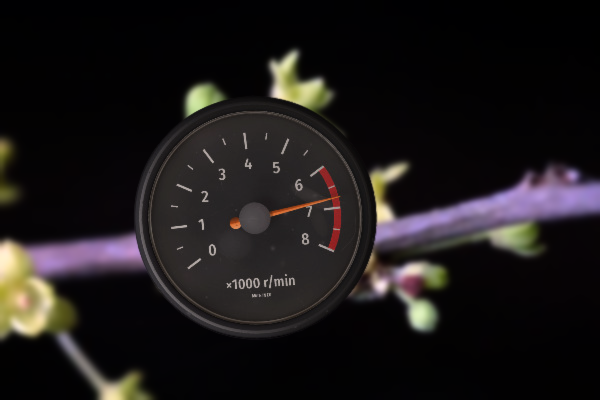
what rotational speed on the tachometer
6750 rpm
